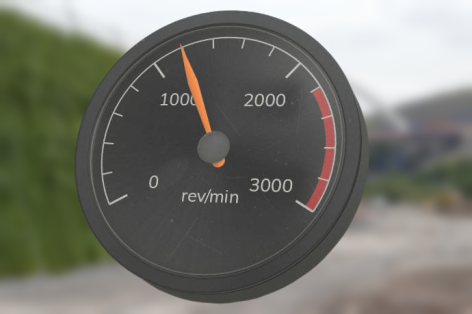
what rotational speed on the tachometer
1200 rpm
